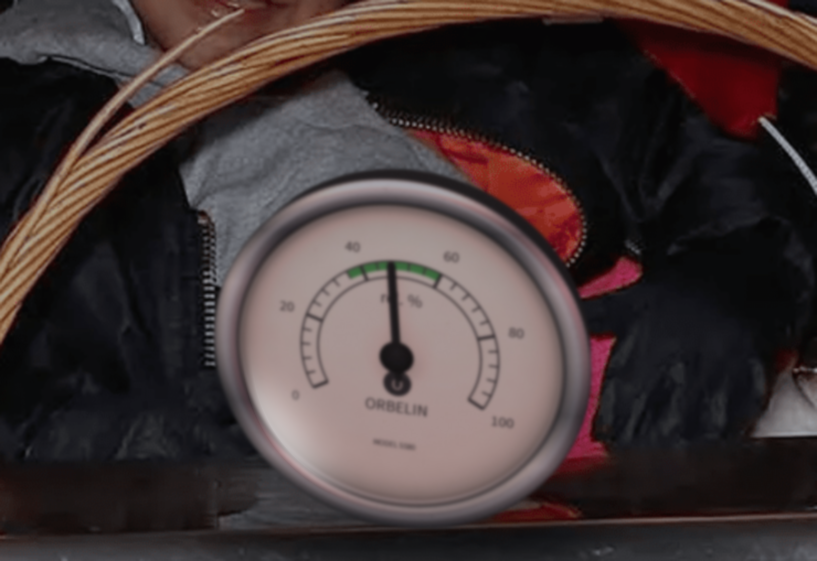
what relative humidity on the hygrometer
48 %
